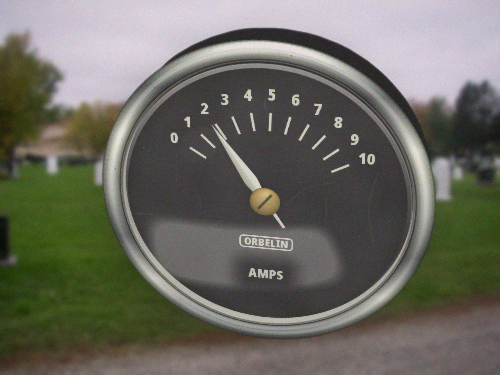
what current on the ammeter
2 A
